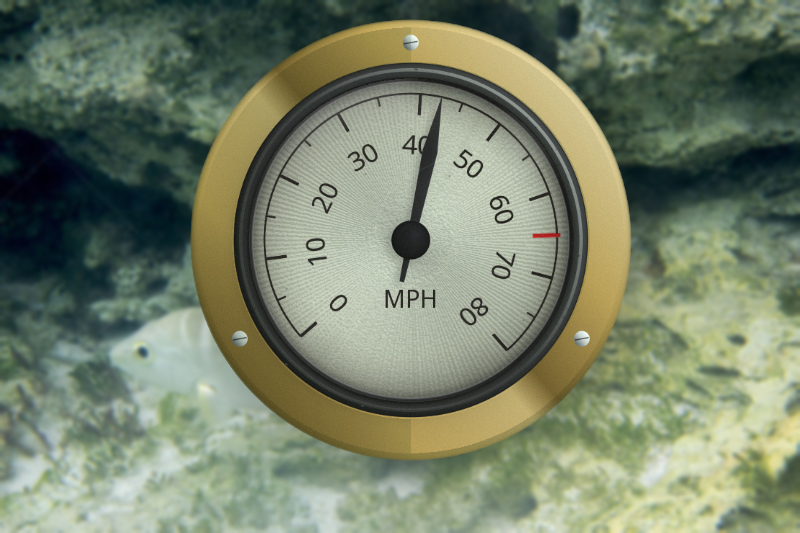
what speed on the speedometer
42.5 mph
